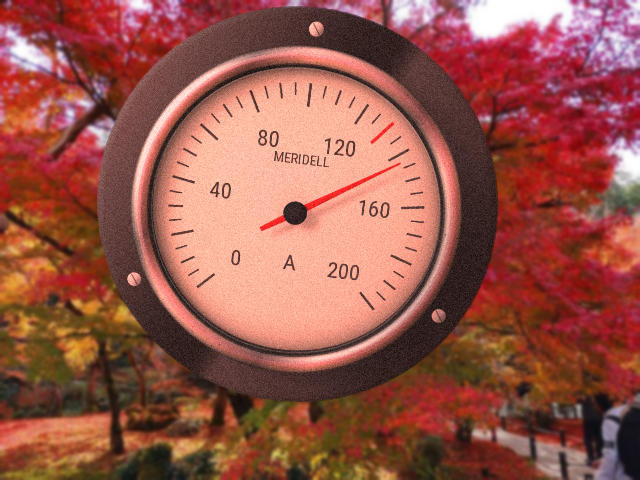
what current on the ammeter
142.5 A
